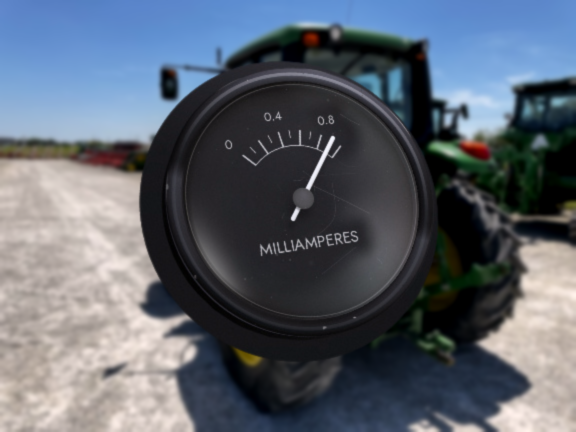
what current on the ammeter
0.9 mA
